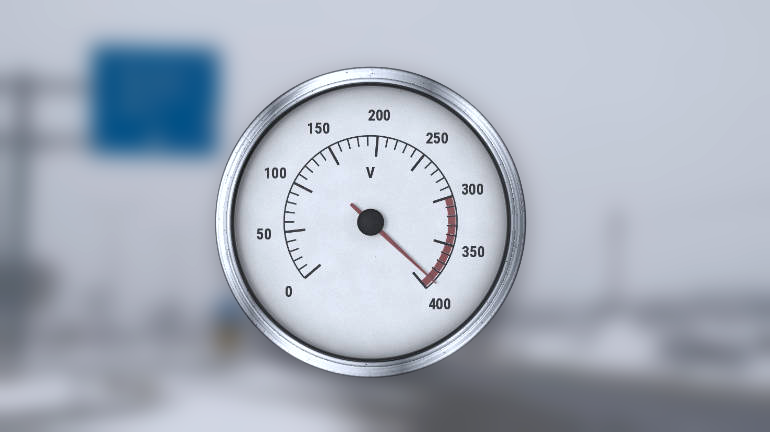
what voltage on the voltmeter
390 V
